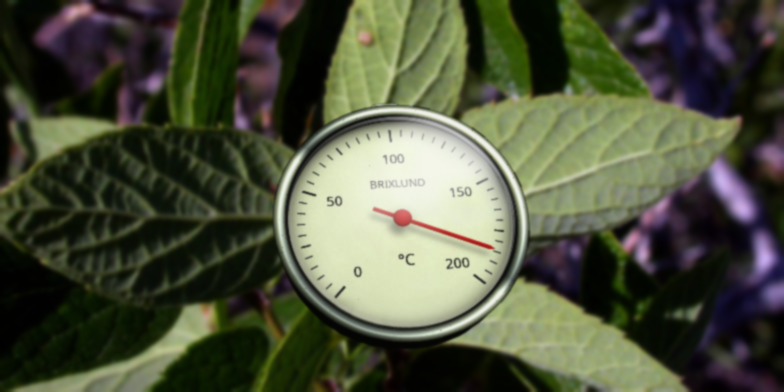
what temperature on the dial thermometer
185 °C
